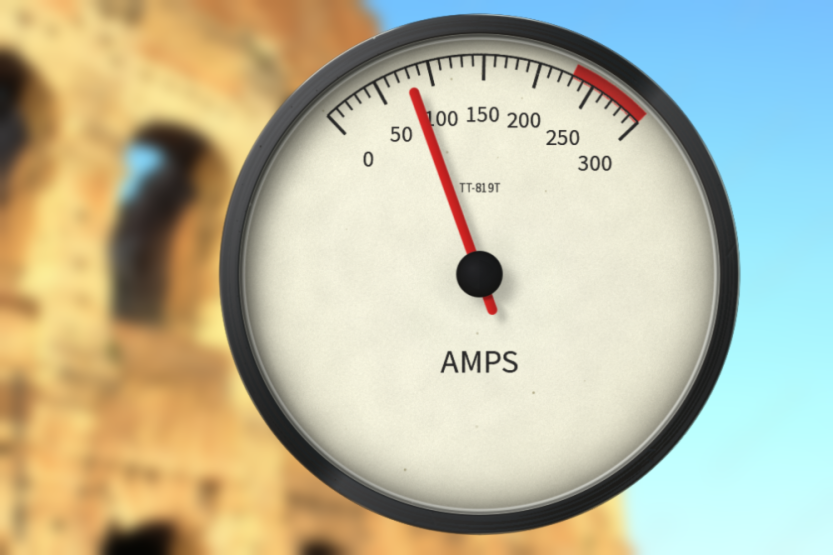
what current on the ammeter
80 A
